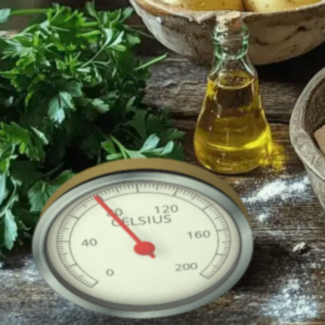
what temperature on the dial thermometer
80 °C
